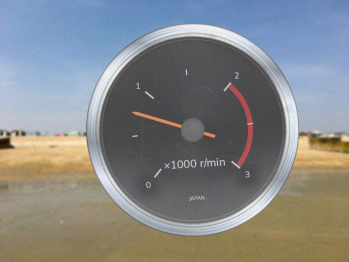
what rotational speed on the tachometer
750 rpm
